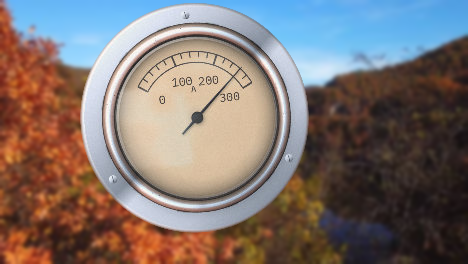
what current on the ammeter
260 A
